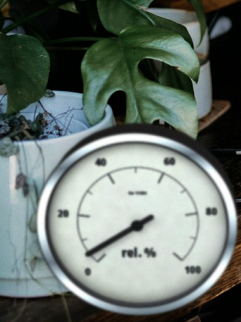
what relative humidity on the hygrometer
5 %
